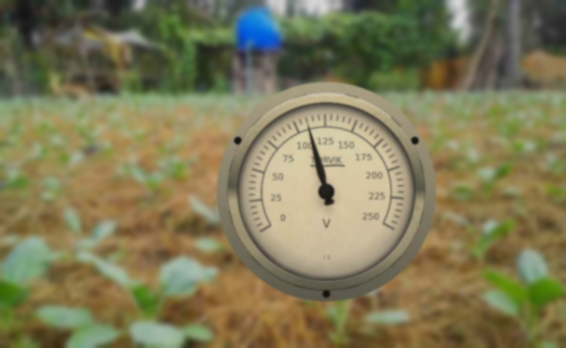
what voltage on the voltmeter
110 V
